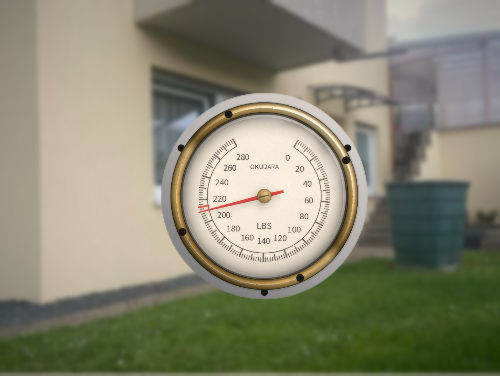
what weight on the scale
210 lb
